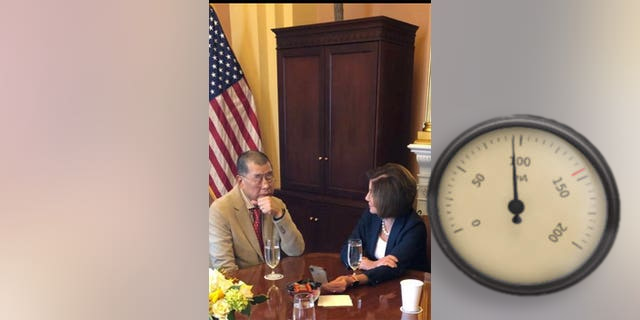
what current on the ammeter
95 mA
